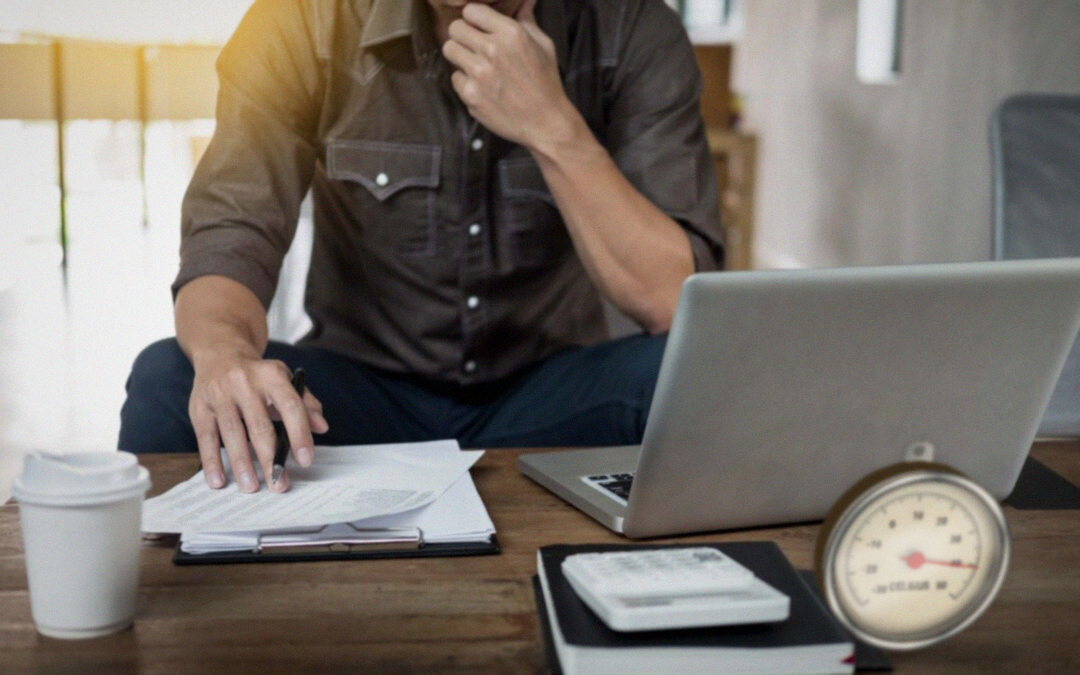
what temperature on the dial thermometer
40 °C
